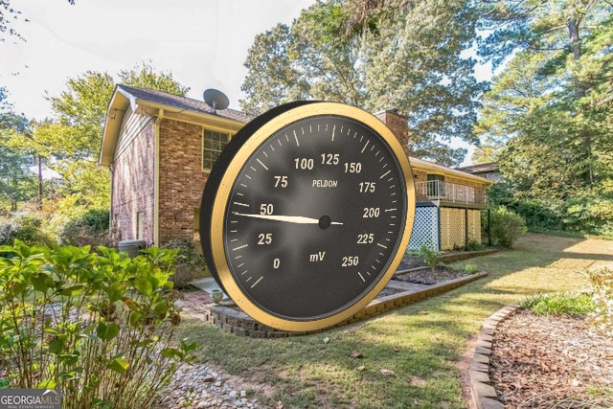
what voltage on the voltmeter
45 mV
